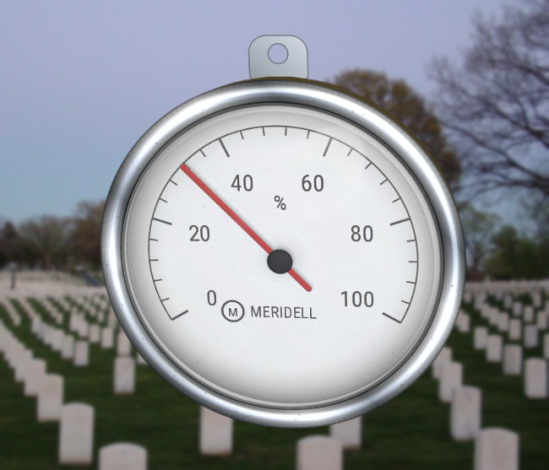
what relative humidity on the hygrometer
32 %
